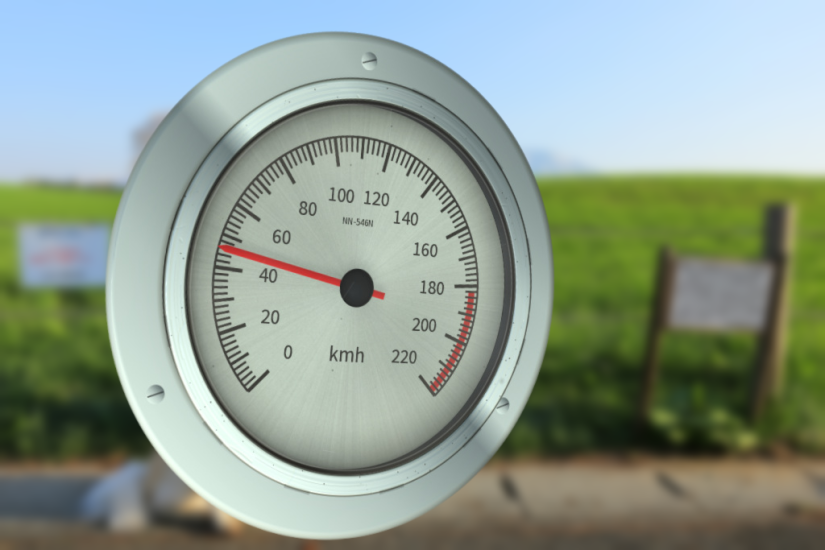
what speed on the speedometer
46 km/h
